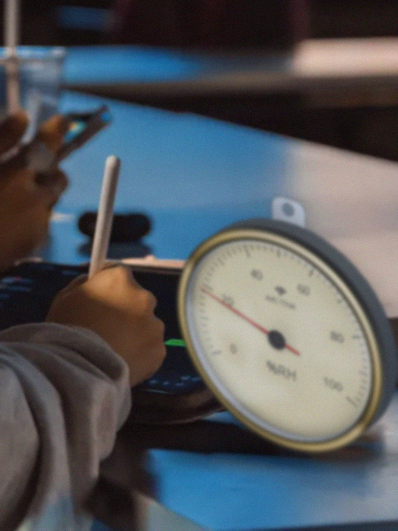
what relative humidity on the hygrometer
20 %
